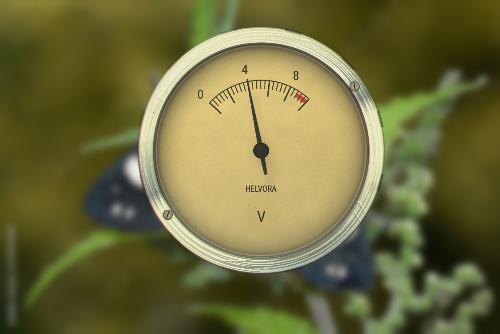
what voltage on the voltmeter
4 V
